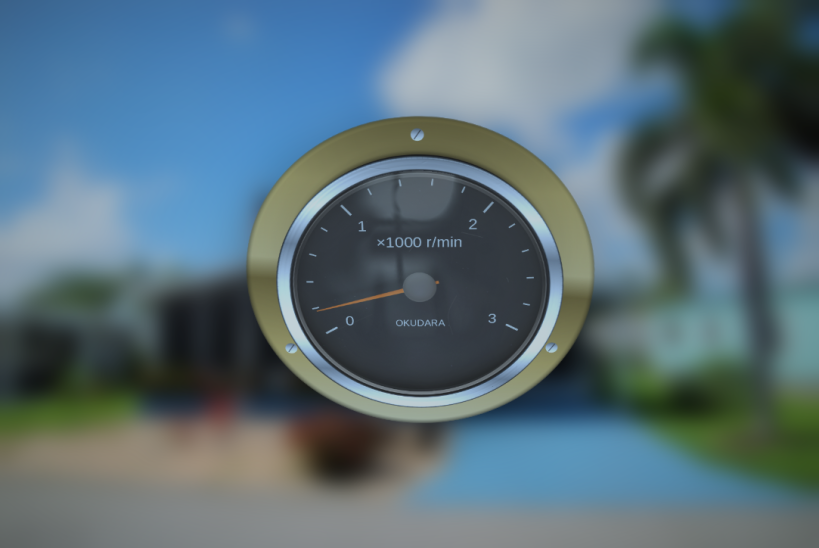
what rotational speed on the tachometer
200 rpm
